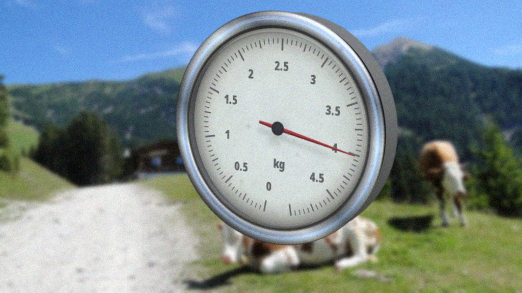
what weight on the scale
4 kg
